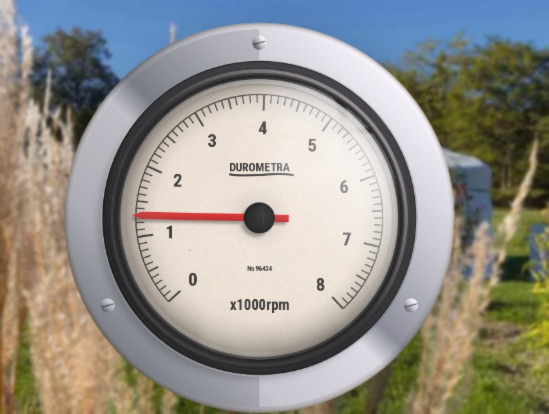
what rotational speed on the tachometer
1300 rpm
